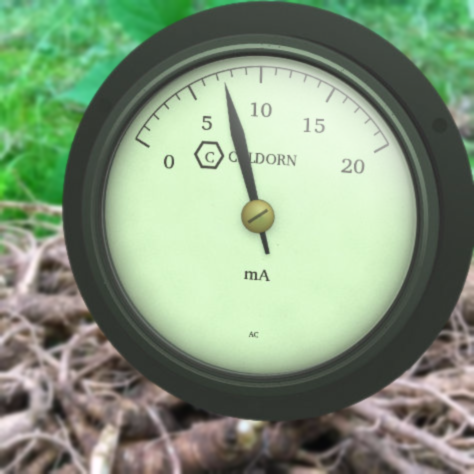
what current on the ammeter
7.5 mA
